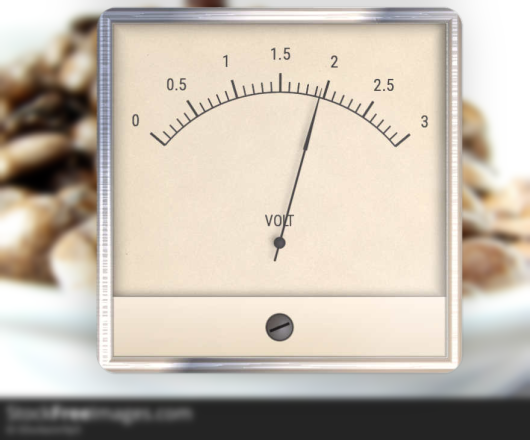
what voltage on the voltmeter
1.95 V
